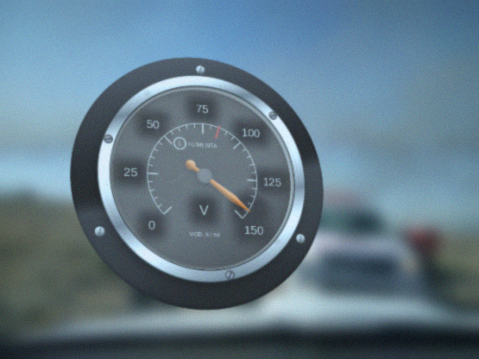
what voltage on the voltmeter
145 V
